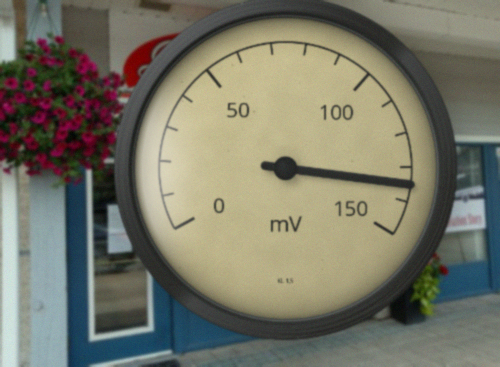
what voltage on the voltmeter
135 mV
